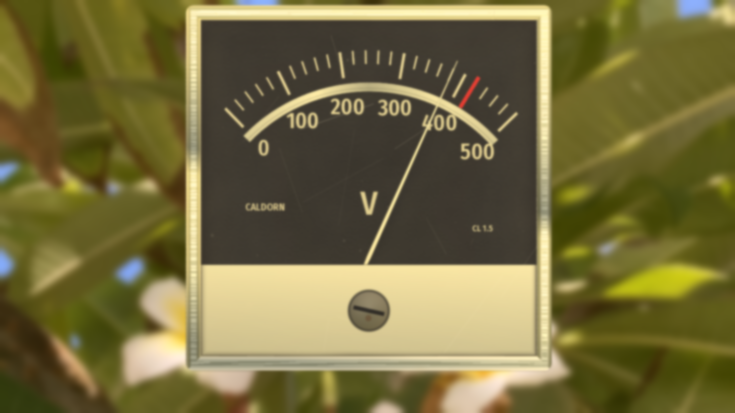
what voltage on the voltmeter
380 V
